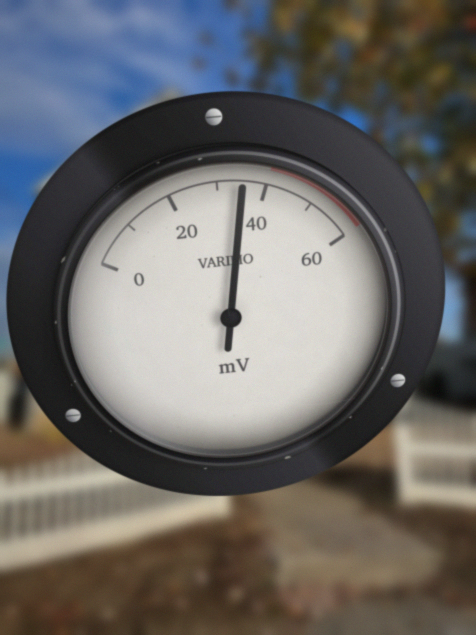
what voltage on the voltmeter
35 mV
